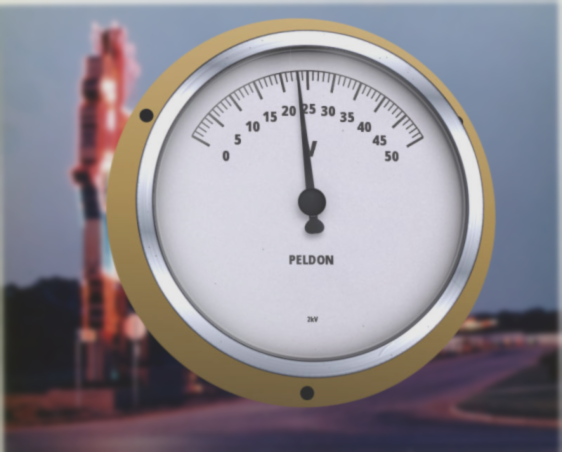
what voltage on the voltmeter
23 V
